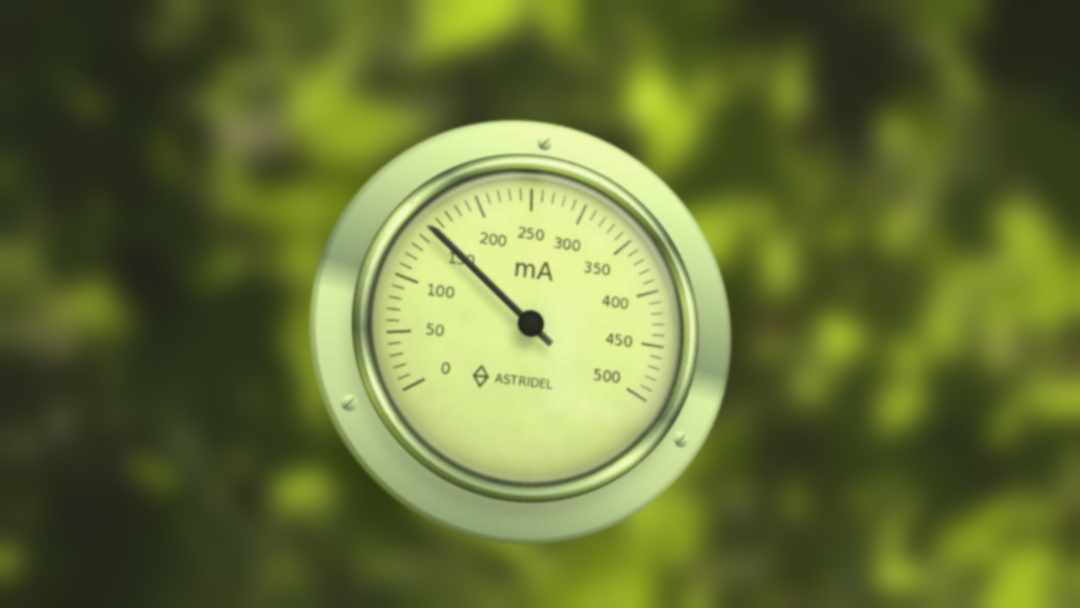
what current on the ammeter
150 mA
